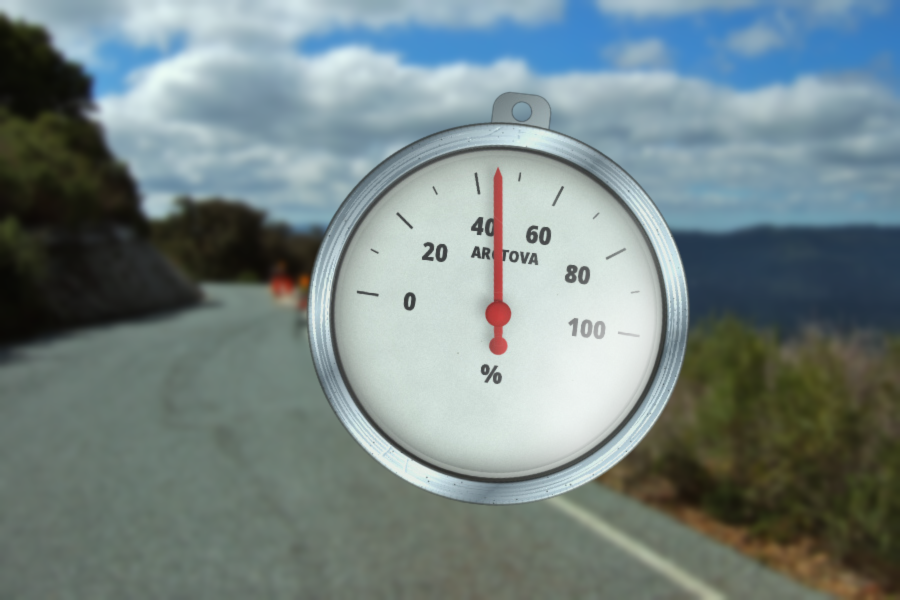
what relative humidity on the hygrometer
45 %
